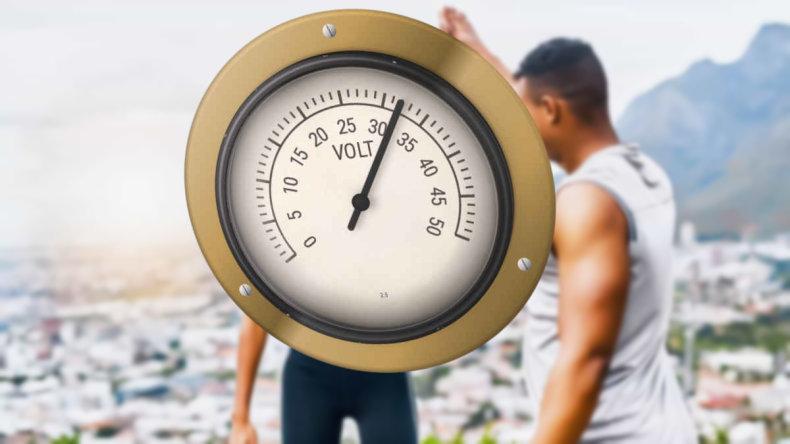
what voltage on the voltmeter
32 V
